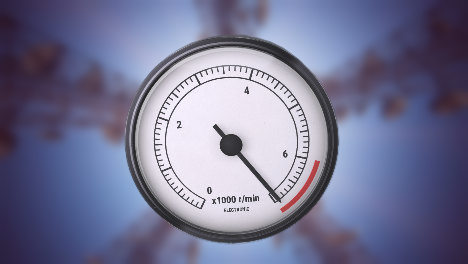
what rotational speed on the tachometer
6900 rpm
